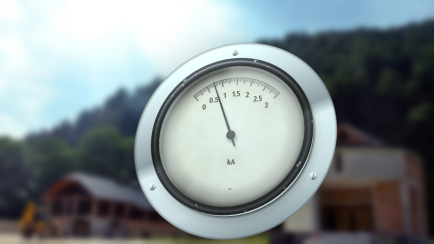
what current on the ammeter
0.75 kA
